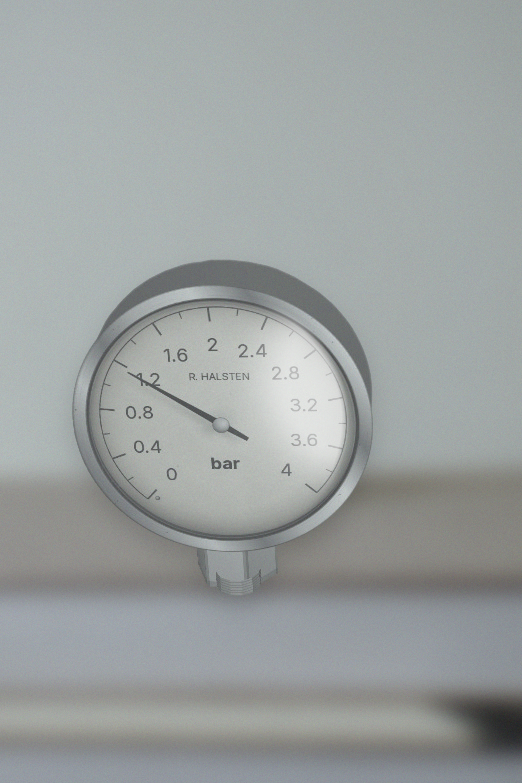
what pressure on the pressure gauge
1.2 bar
